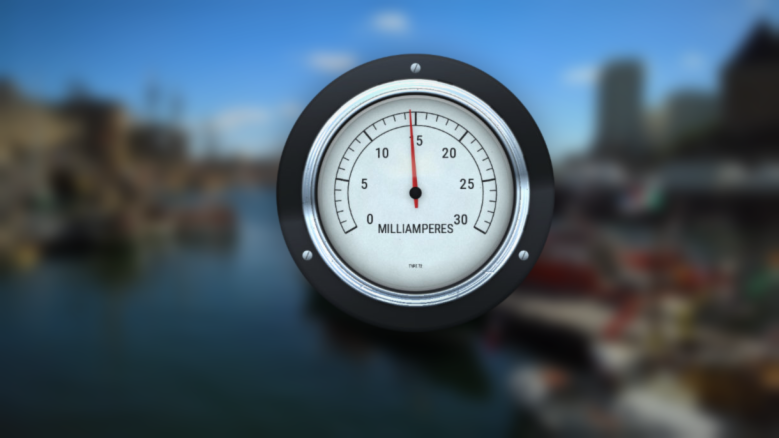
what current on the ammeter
14.5 mA
